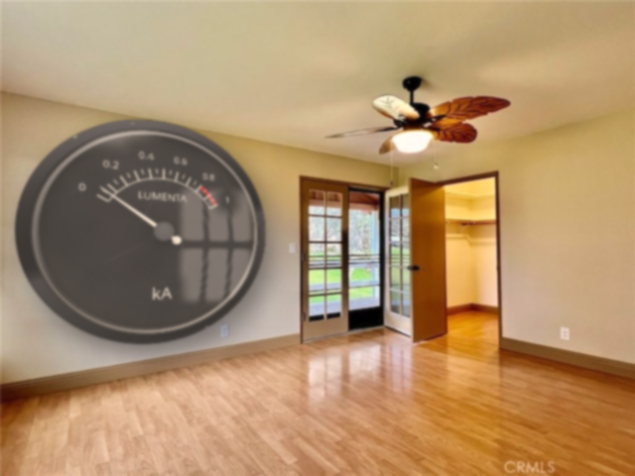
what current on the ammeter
0.05 kA
